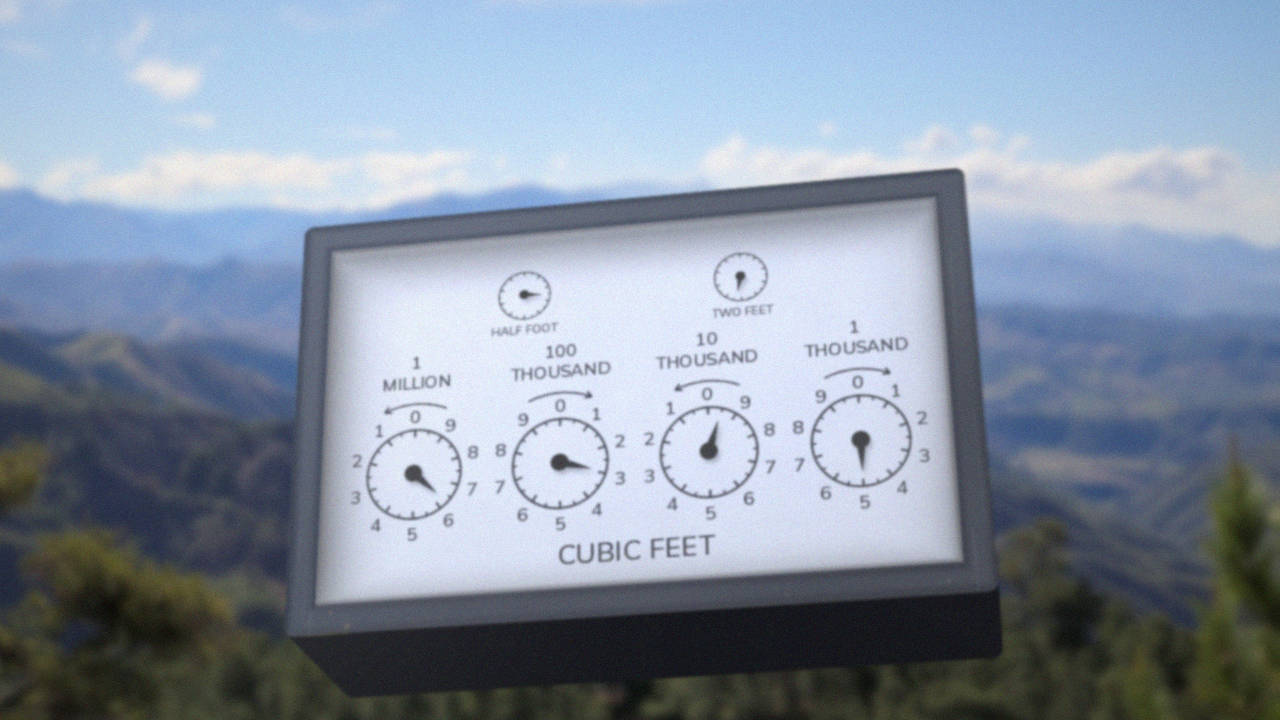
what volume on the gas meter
629500 ft³
